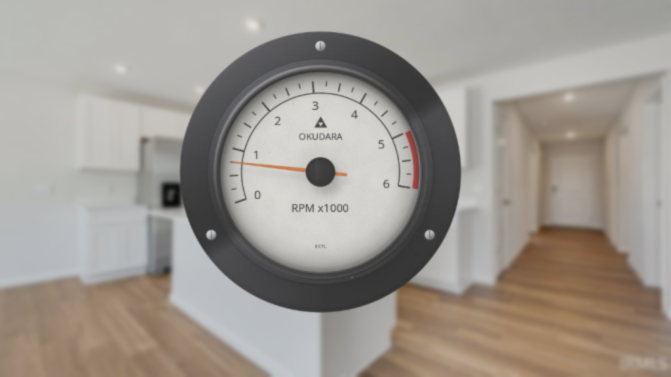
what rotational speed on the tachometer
750 rpm
